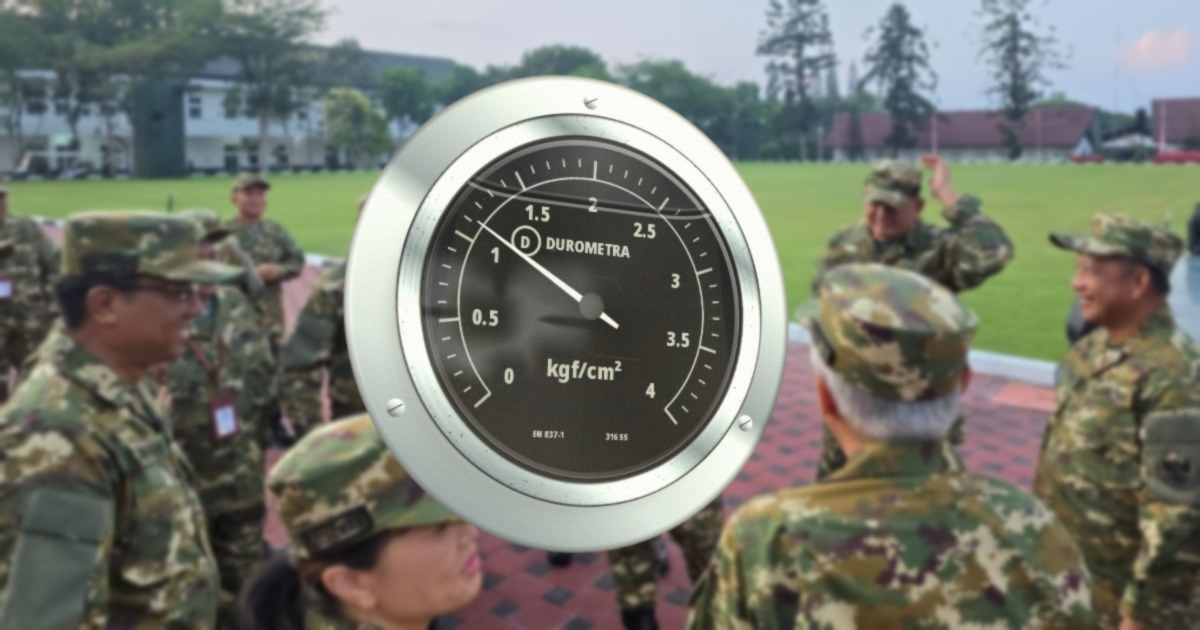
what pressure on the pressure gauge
1.1 kg/cm²
